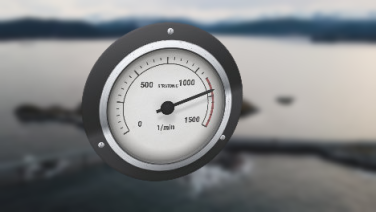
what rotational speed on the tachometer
1200 rpm
